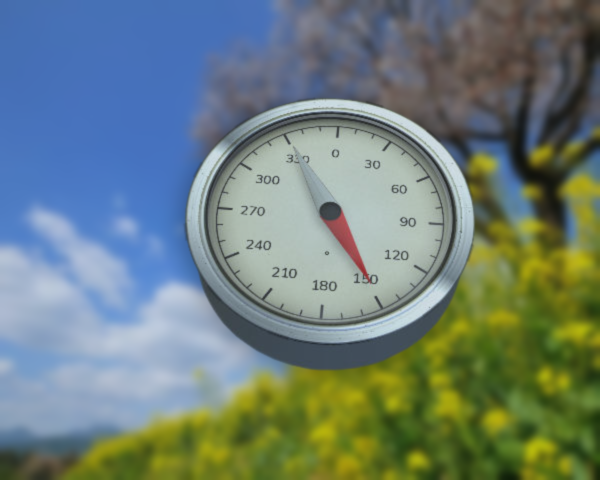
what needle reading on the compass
150 °
